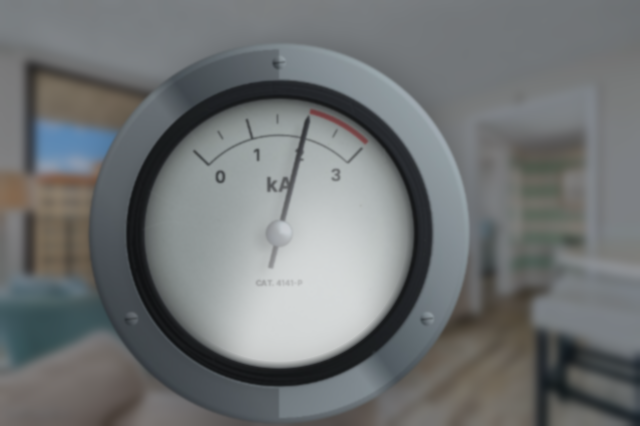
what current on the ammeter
2 kA
